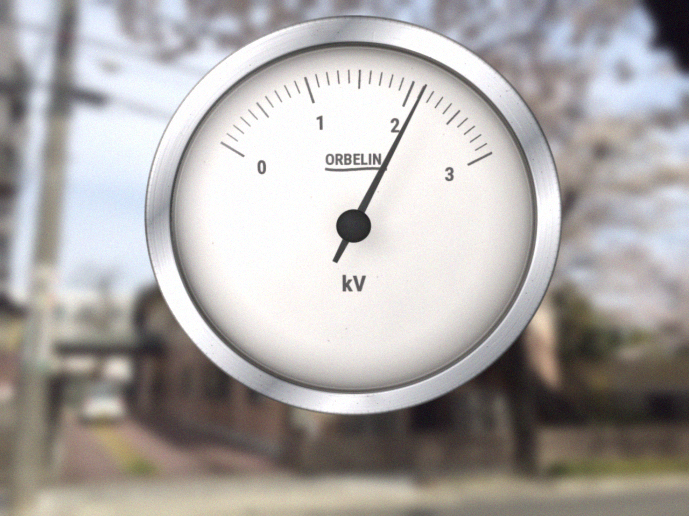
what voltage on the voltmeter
2.1 kV
